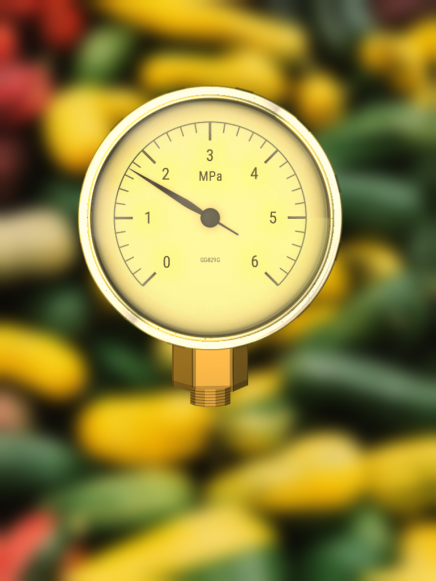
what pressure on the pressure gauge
1.7 MPa
